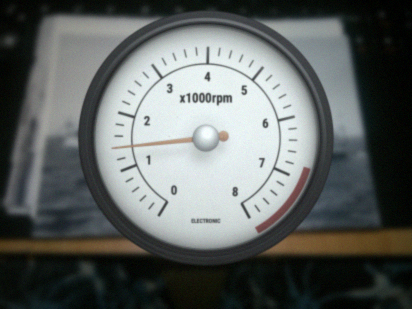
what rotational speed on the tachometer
1400 rpm
